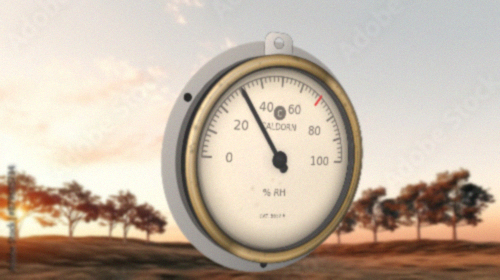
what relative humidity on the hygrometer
30 %
